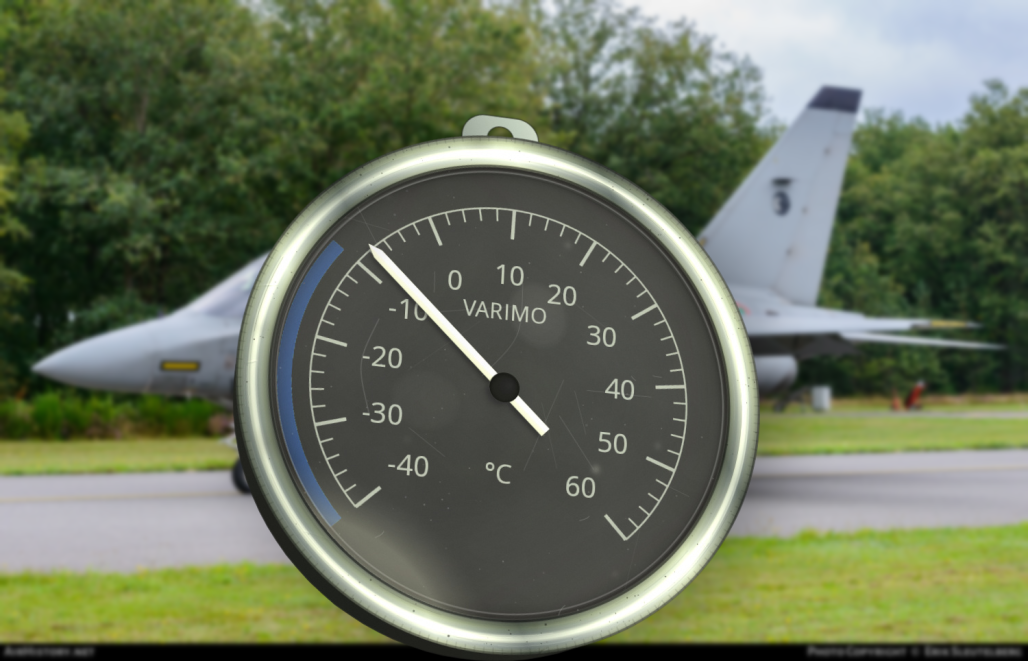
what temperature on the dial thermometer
-8 °C
